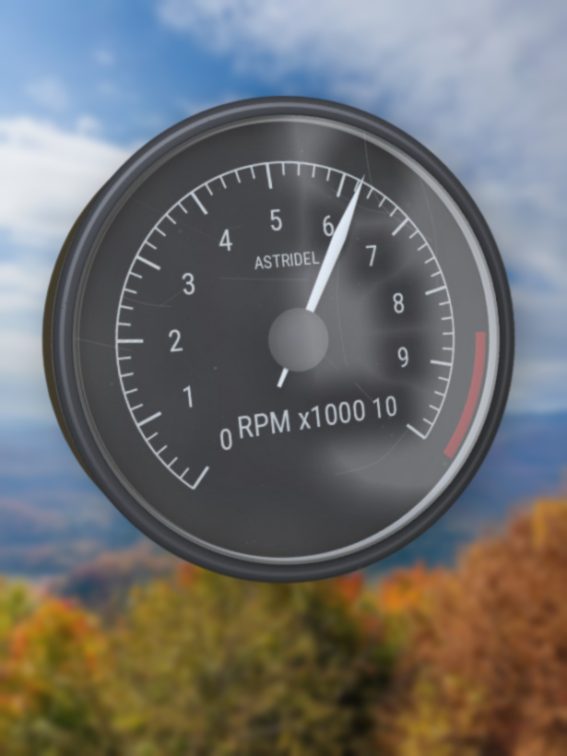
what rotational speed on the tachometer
6200 rpm
